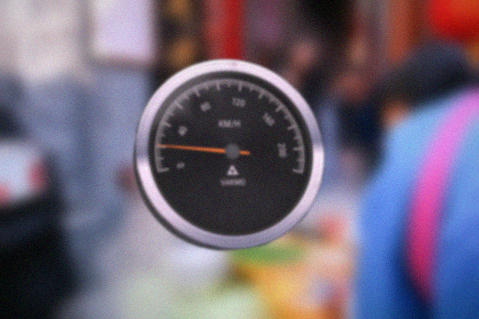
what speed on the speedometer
20 km/h
